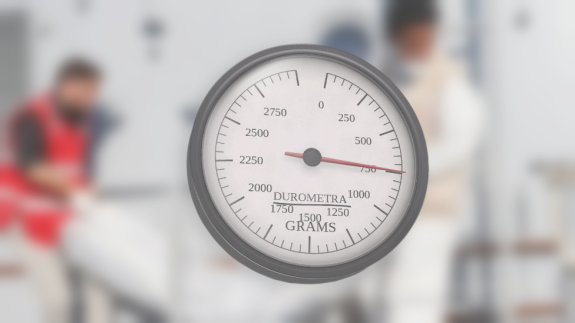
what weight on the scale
750 g
